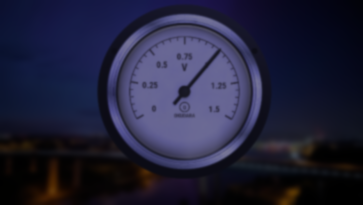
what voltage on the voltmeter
1 V
